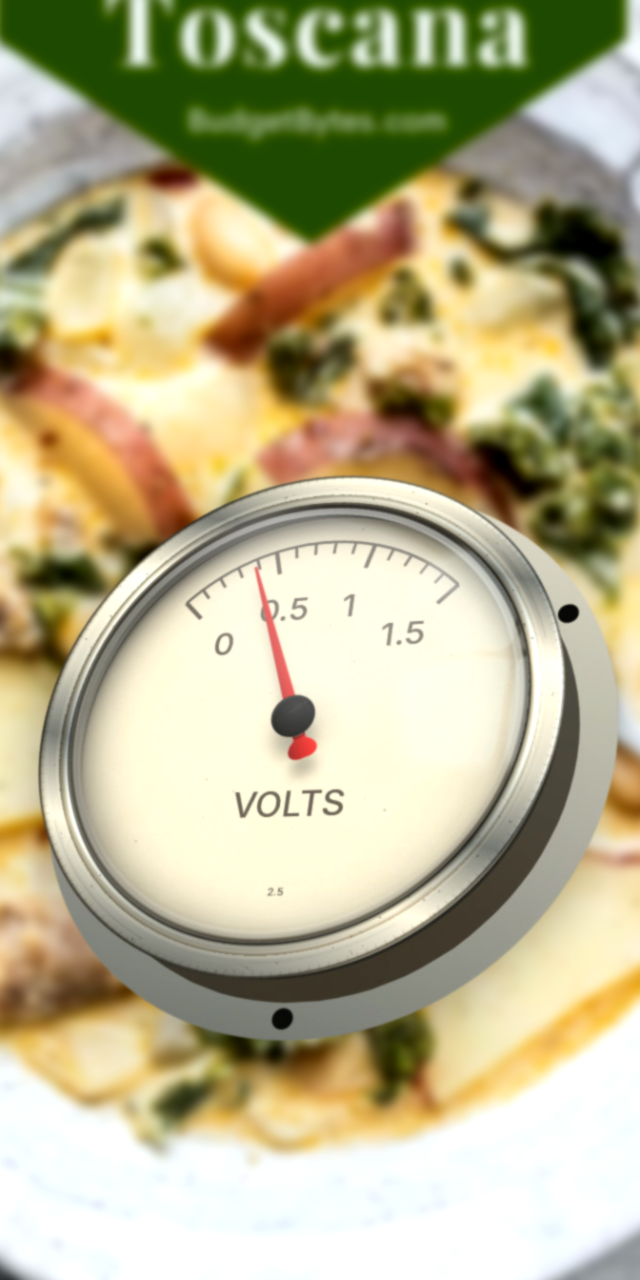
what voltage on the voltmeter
0.4 V
